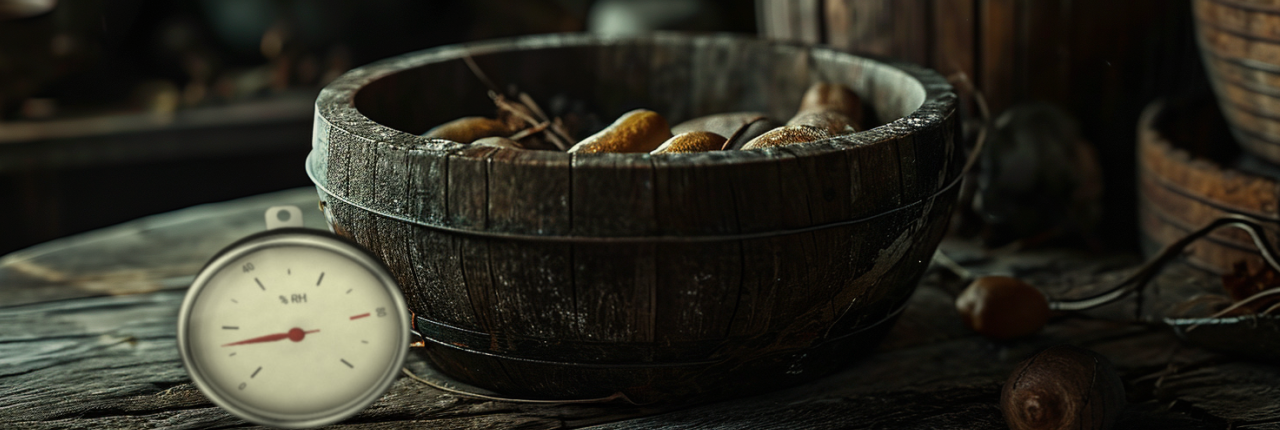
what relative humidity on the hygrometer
15 %
